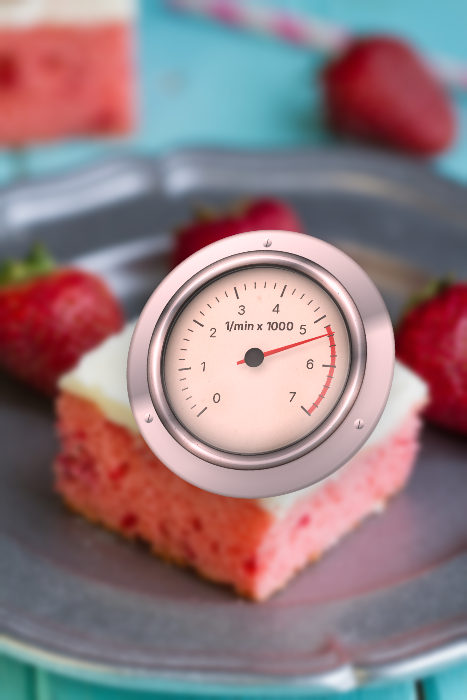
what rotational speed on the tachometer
5400 rpm
